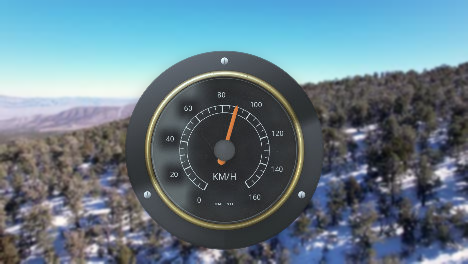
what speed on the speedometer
90 km/h
